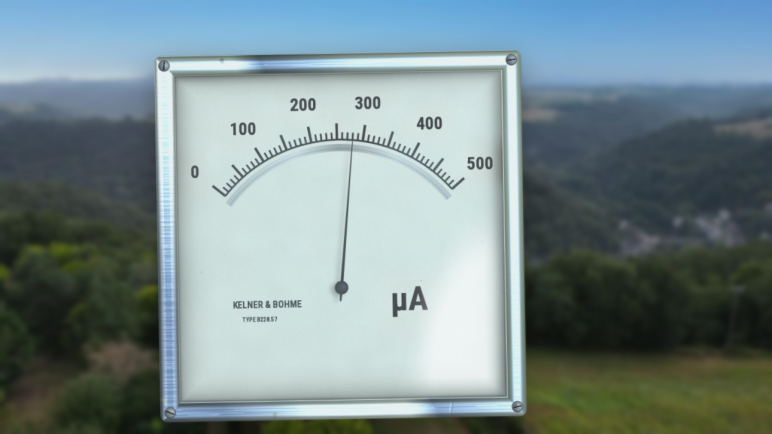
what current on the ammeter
280 µA
